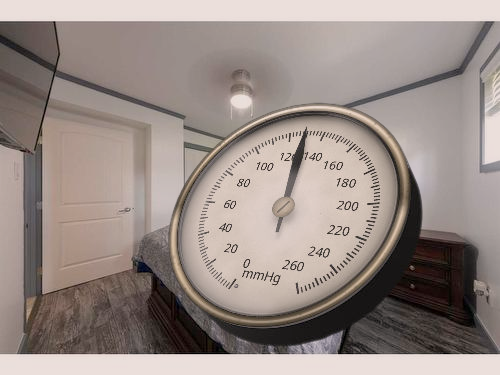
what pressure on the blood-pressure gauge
130 mmHg
